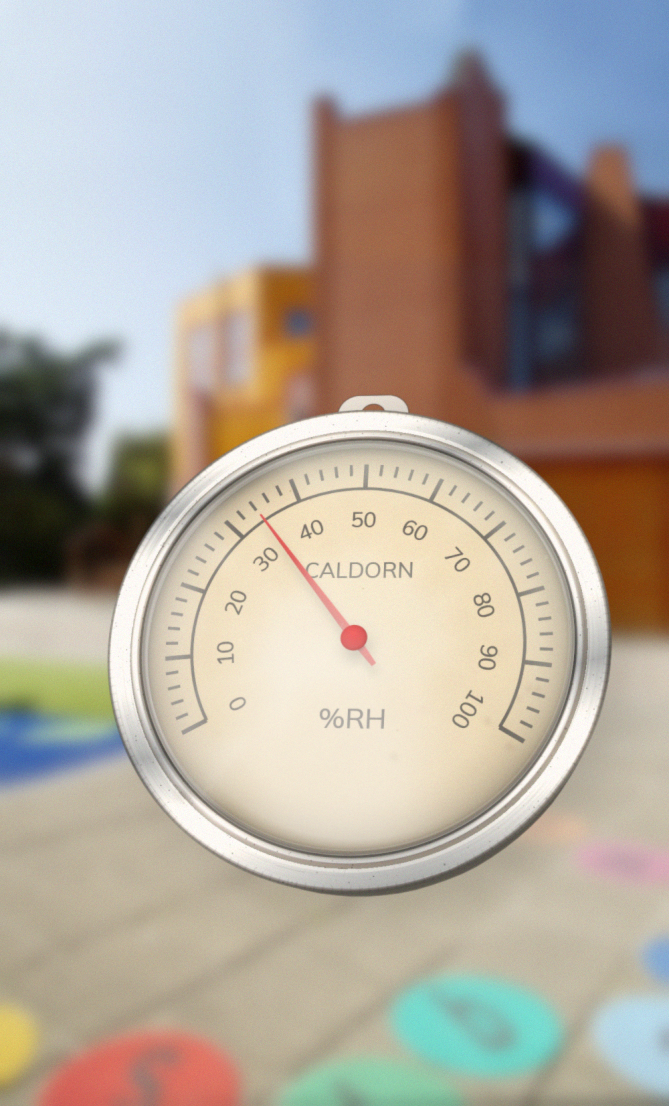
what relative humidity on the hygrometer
34 %
